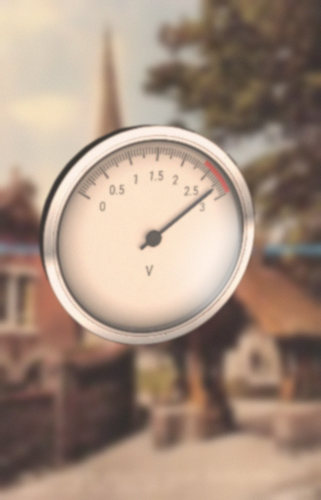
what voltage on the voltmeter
2.75 V
